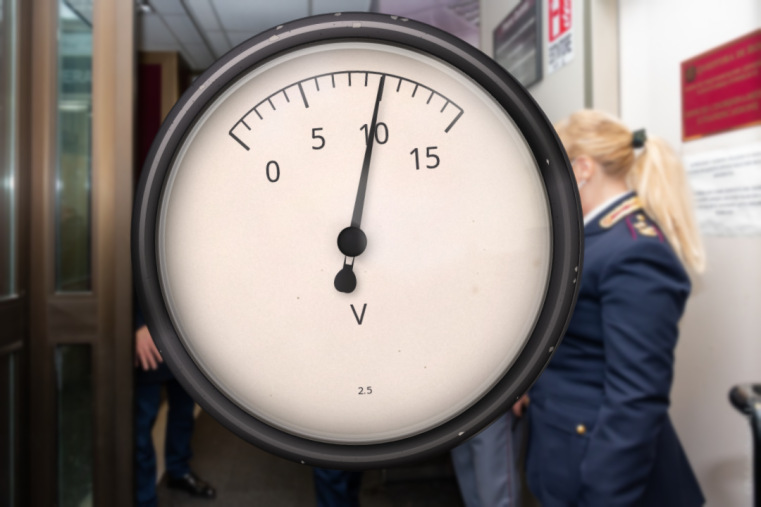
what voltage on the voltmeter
10 V
